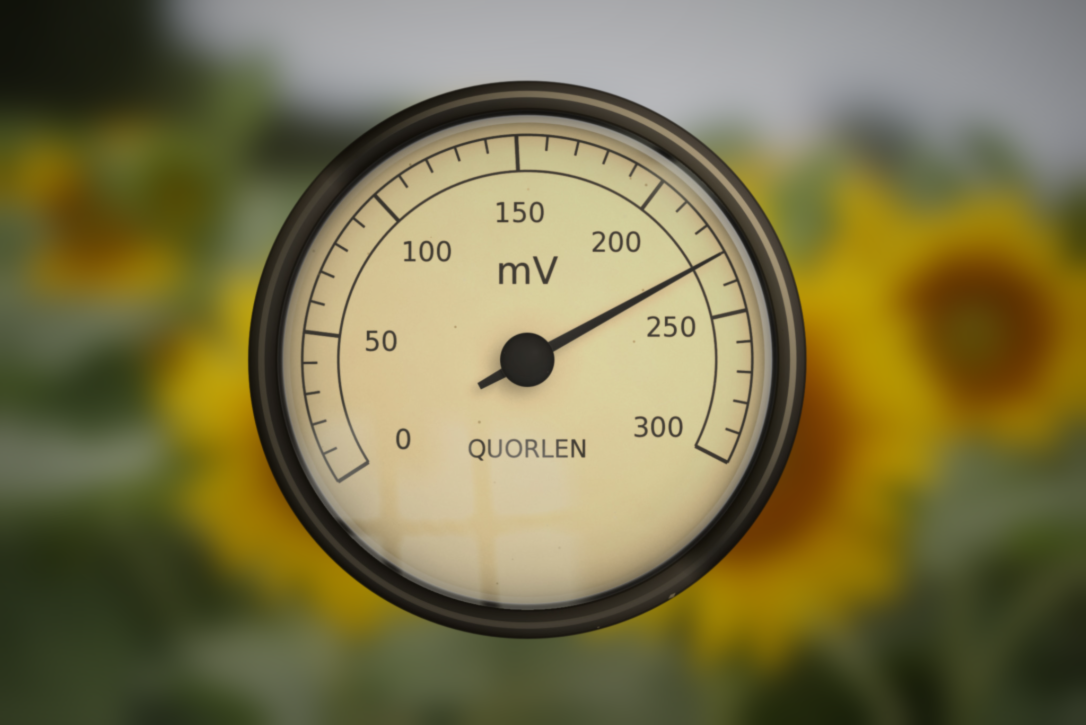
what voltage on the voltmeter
230 mV
